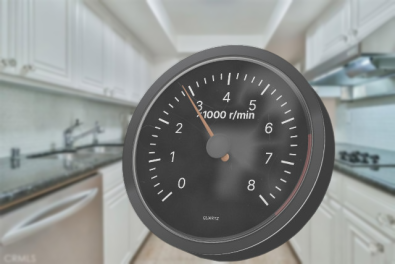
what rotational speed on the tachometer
2900 rpm
